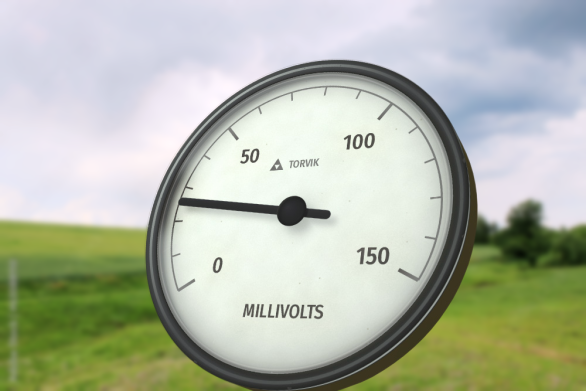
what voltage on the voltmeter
25 mV
